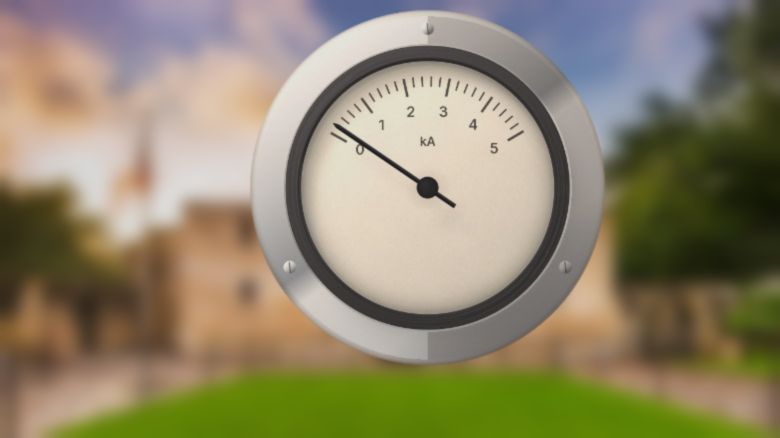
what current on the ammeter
0.2 kA
